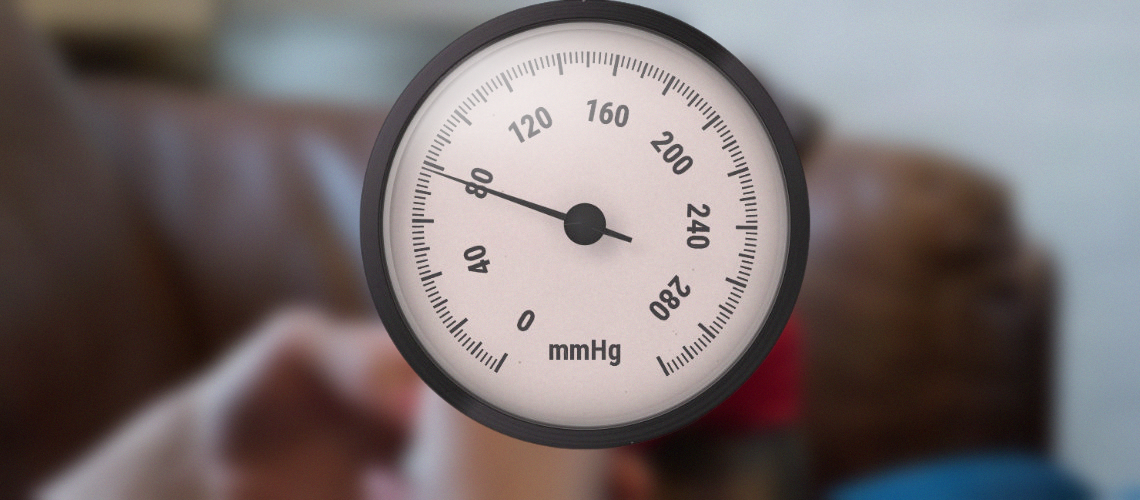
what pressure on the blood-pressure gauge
78 mmHg
